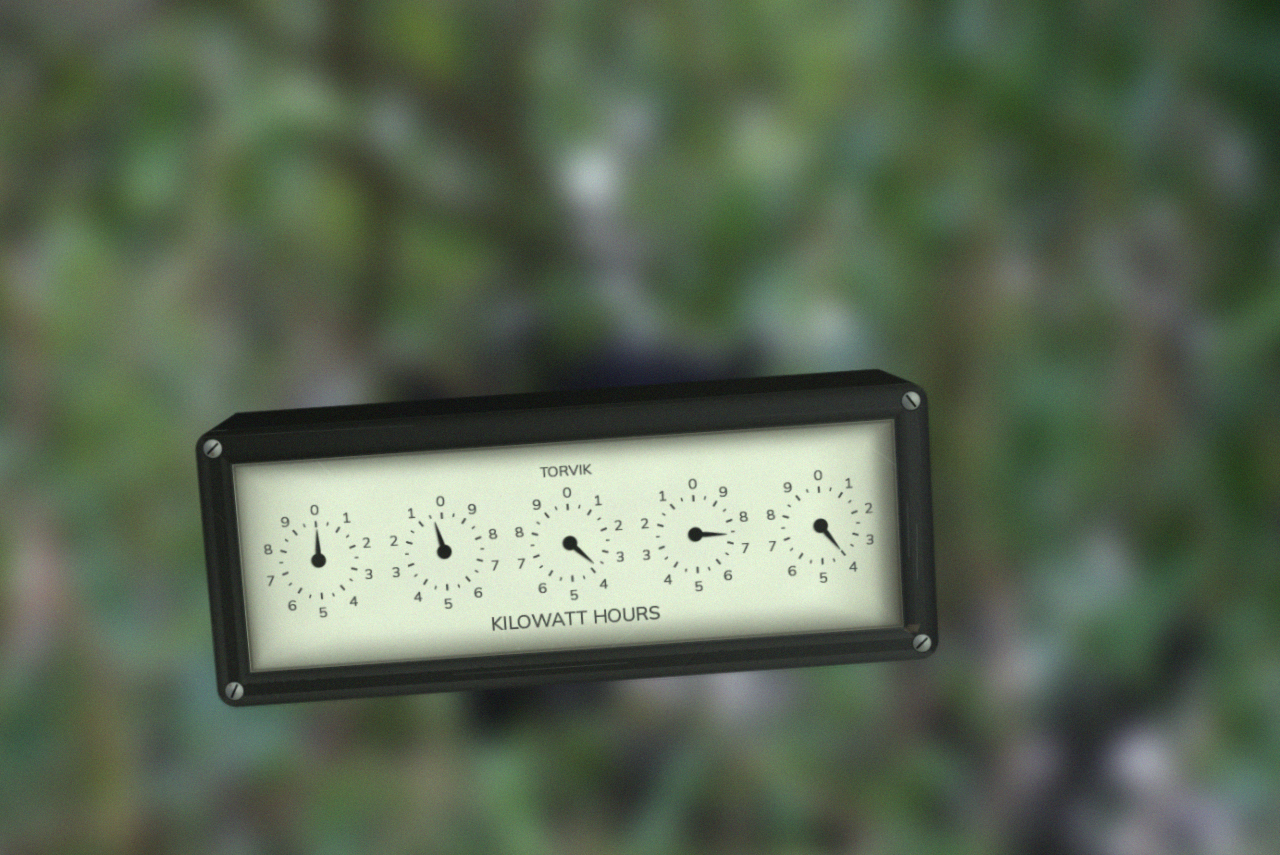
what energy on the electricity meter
374 kWh
